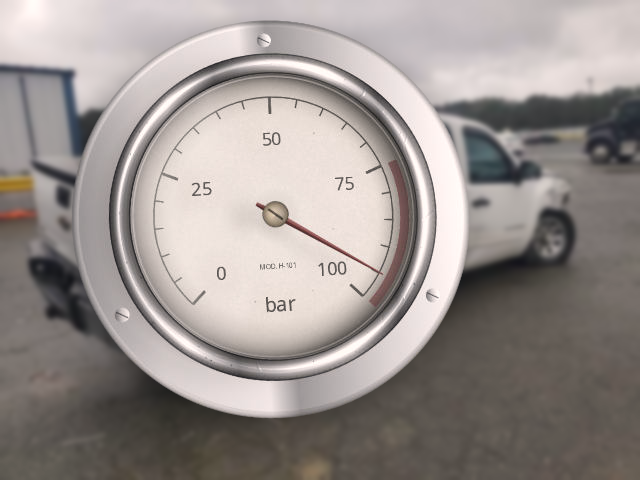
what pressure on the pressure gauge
95 bar
